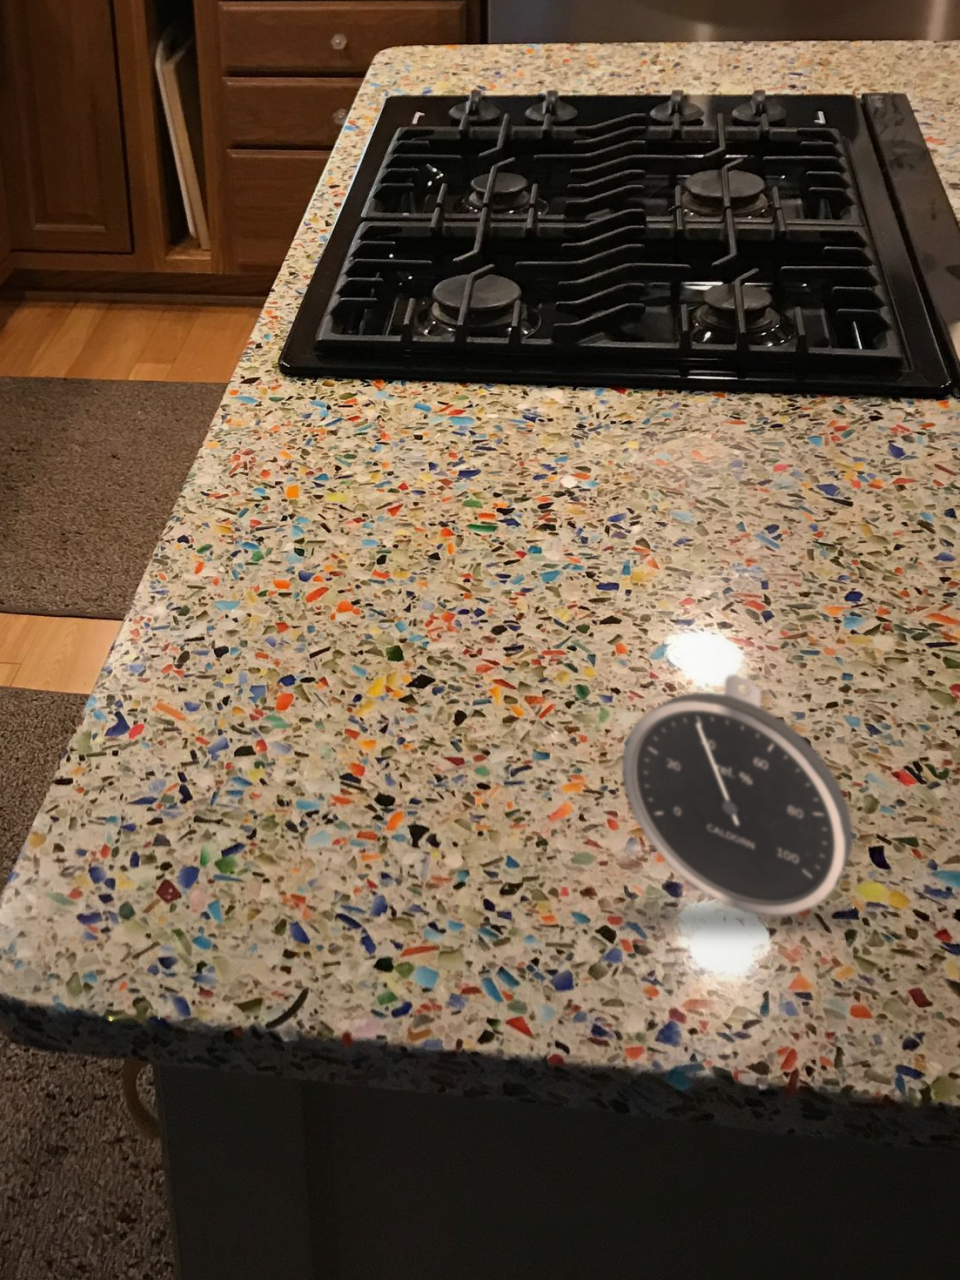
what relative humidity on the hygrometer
40 %
